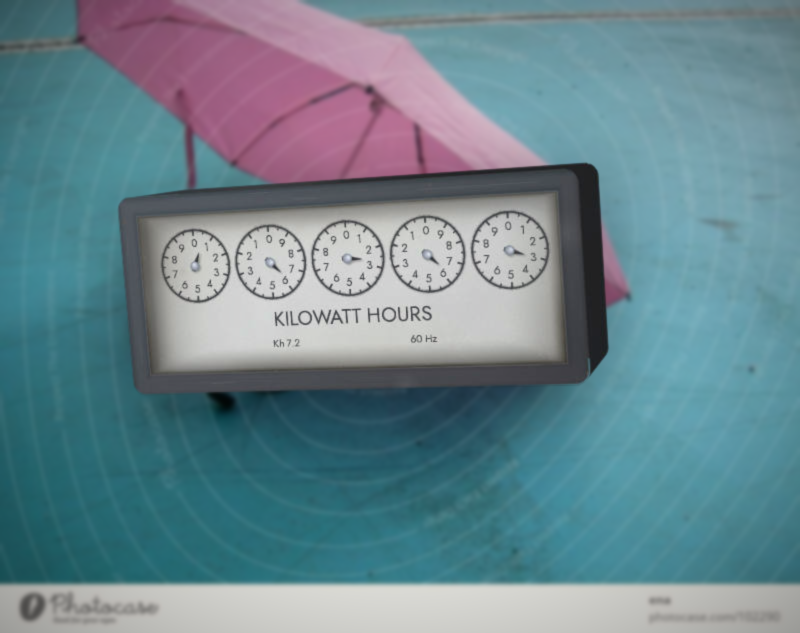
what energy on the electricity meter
6263 kWh
